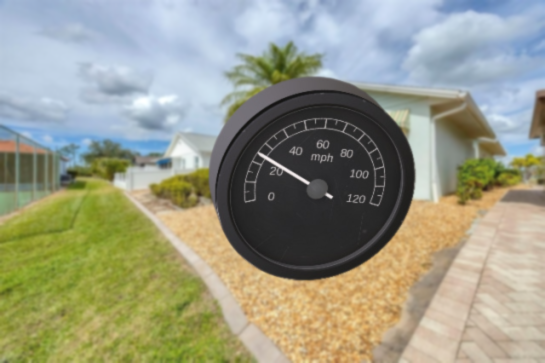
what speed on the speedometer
25 mph
